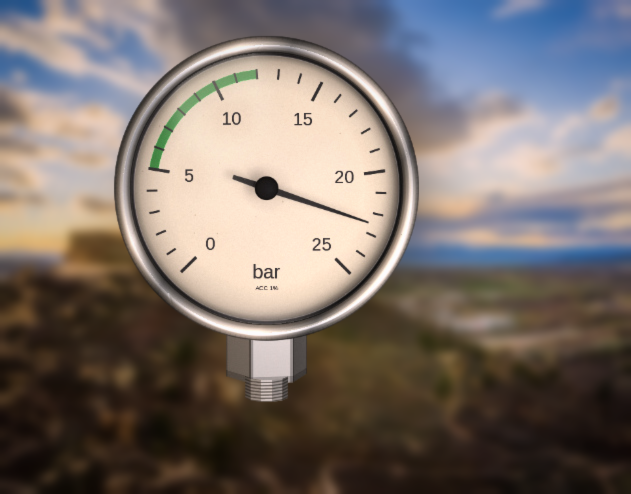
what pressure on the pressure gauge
22.5 bar
